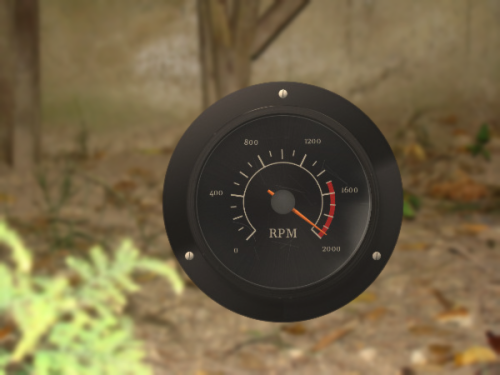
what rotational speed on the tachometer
1950 rpm
